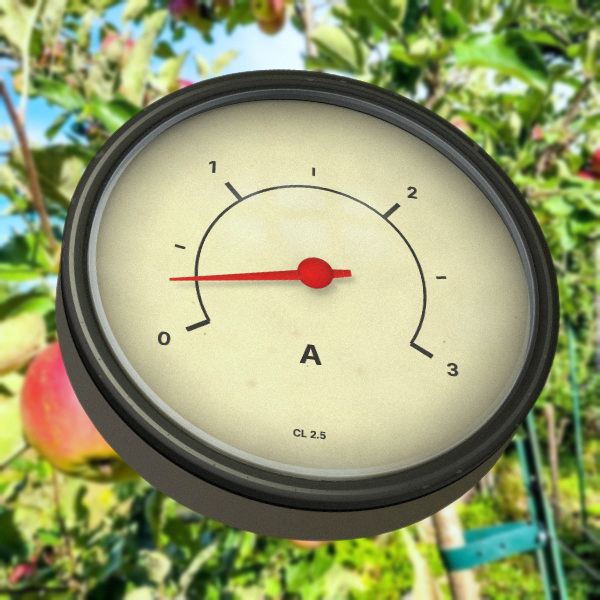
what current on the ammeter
0.25 A
